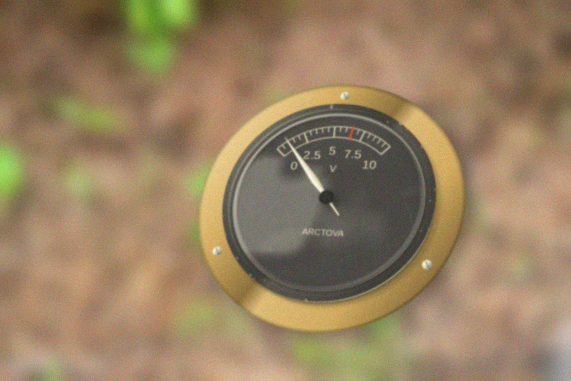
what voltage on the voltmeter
1 V
